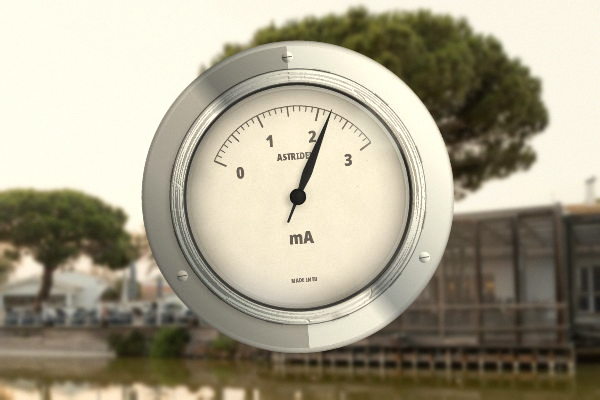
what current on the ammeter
2.2 mA
